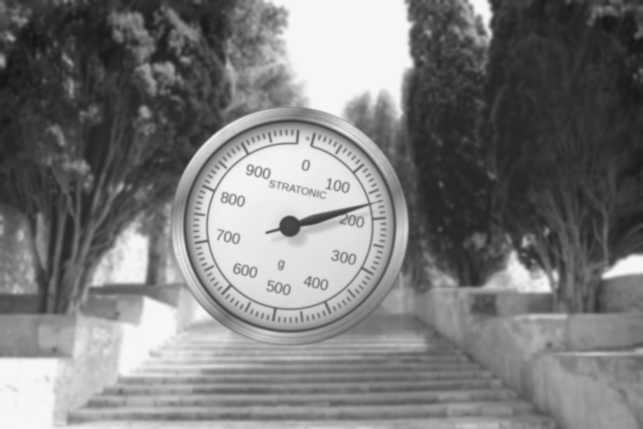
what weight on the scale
170 g
